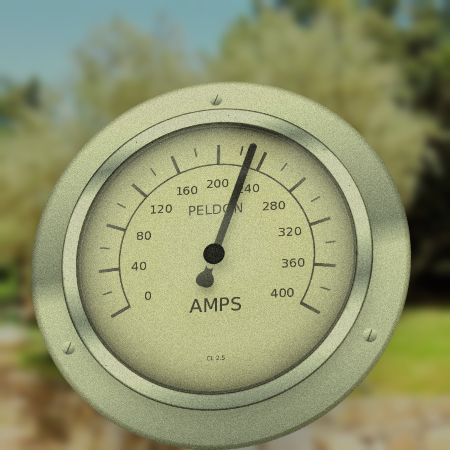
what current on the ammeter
230 A
